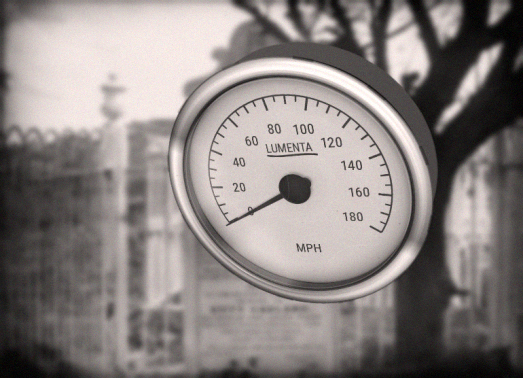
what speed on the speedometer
0 mph
